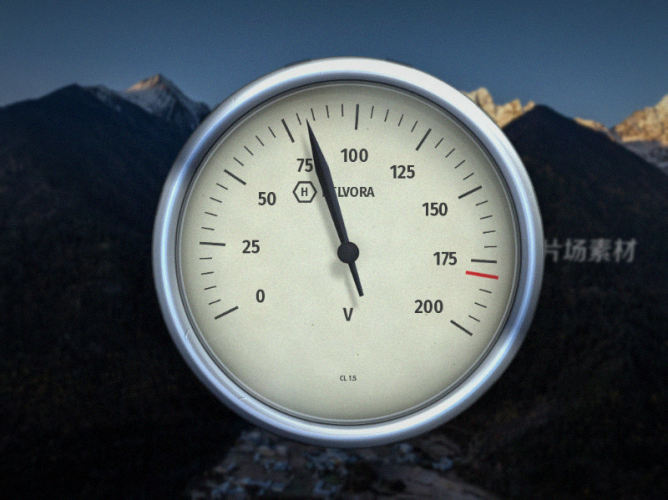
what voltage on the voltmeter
82.5 V
